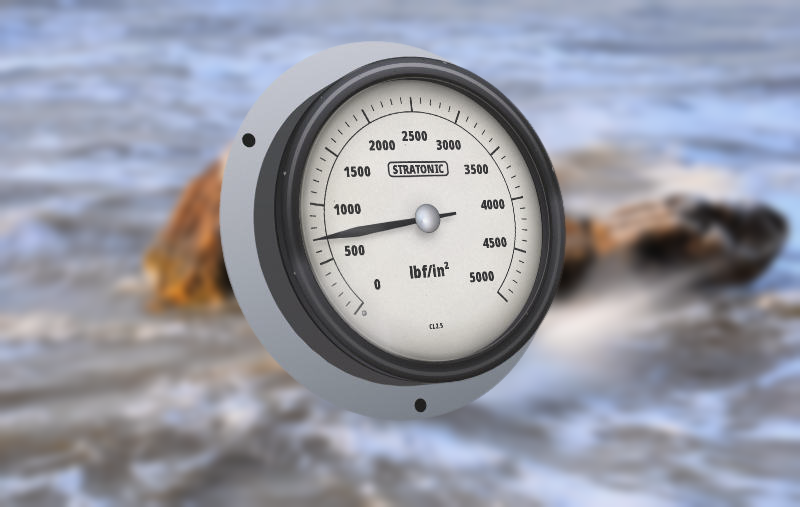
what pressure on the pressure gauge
700 psi
